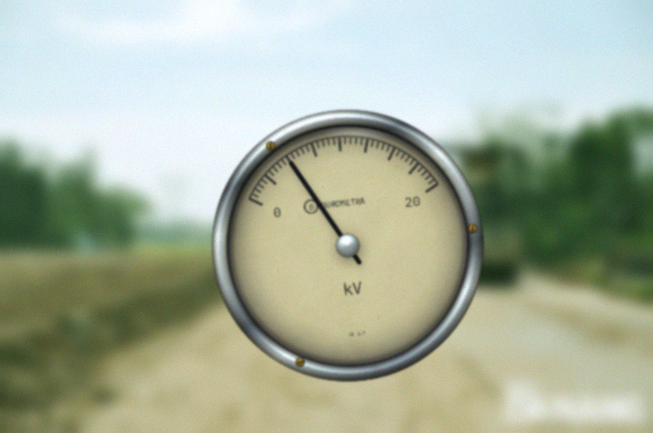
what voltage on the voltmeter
5 kV
